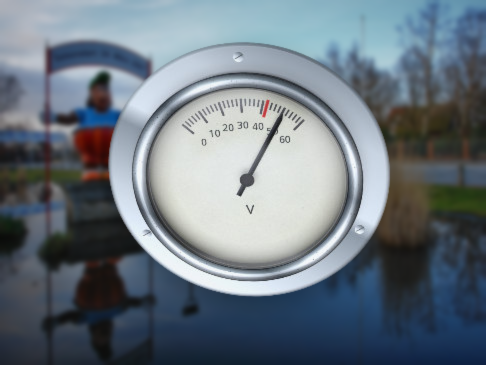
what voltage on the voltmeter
50 V
